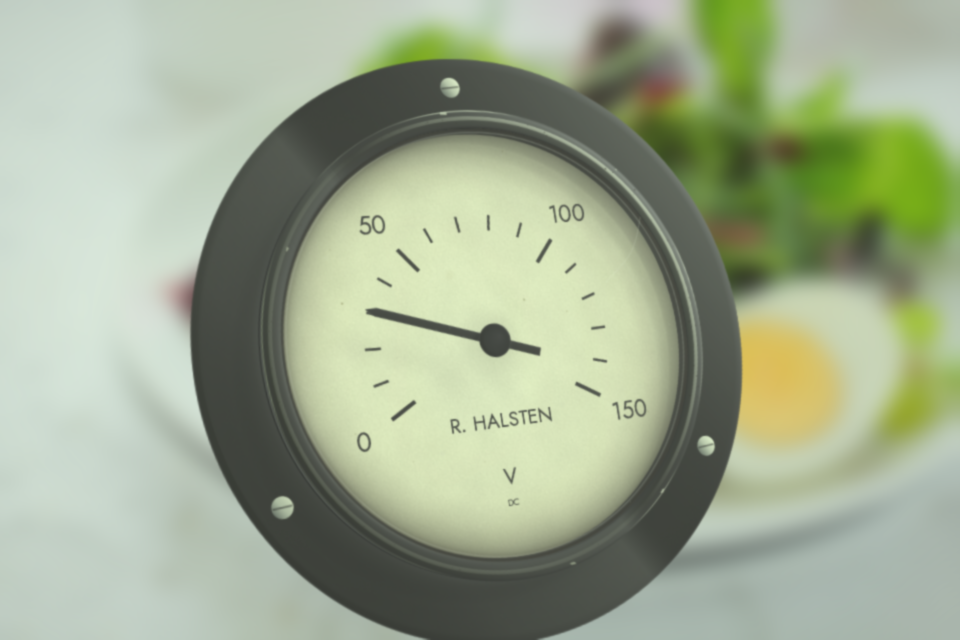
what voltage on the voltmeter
30 V
